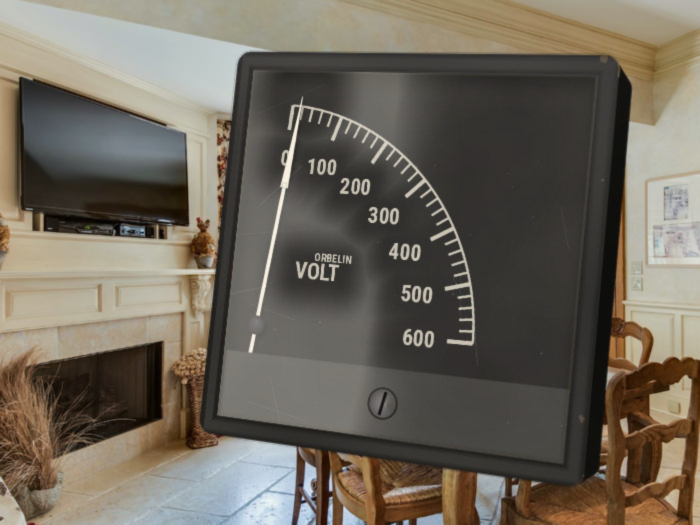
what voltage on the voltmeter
20 V
